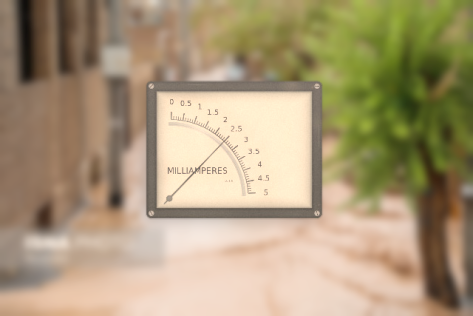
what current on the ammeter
2.5 mA
